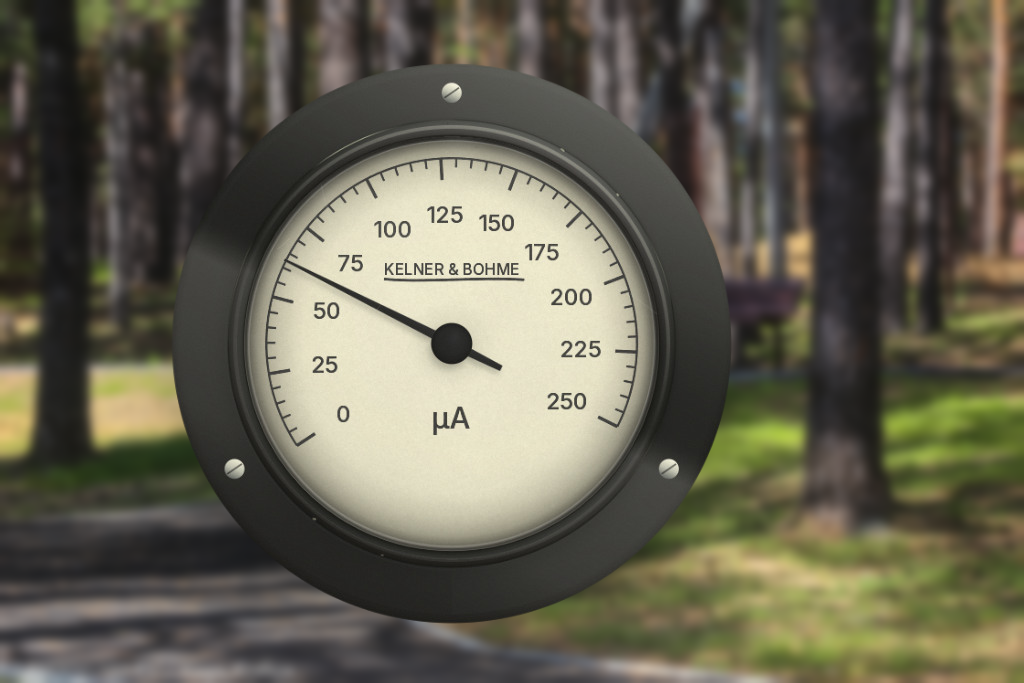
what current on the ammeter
62.5 µA
